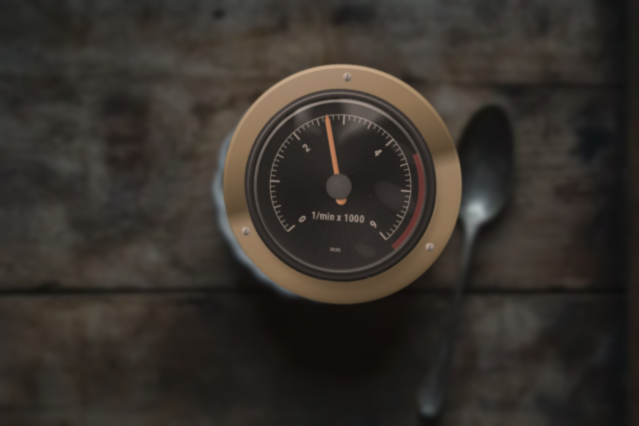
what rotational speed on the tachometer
2700 rpm
